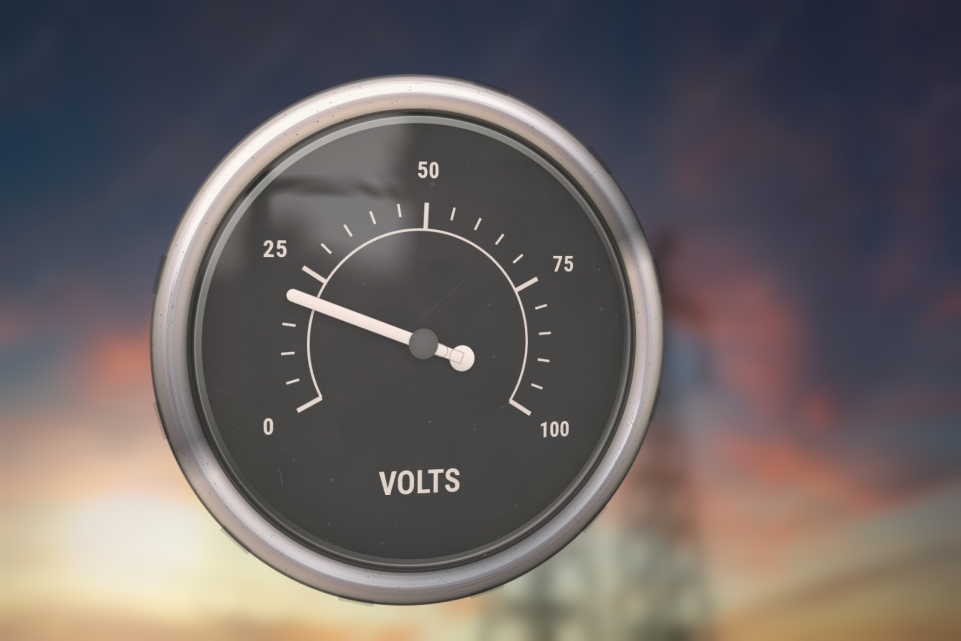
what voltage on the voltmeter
20 V
